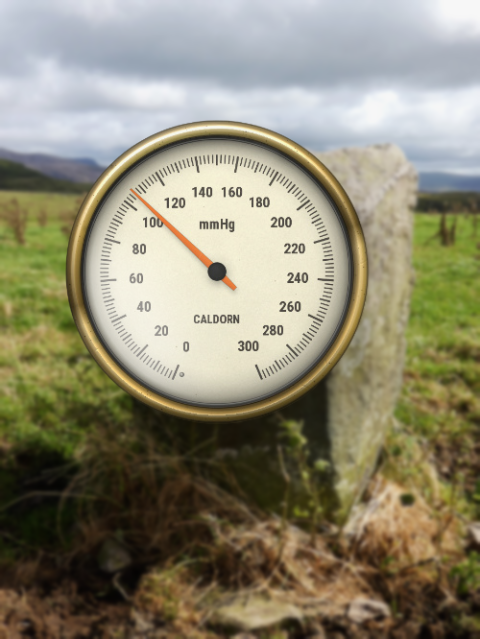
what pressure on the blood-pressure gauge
106 mmHg
